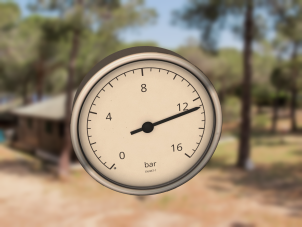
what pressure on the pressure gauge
12.5 bar
